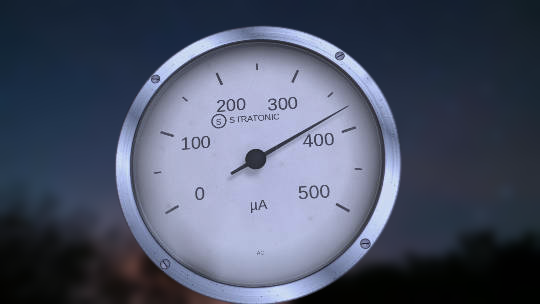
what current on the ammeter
375 µA
